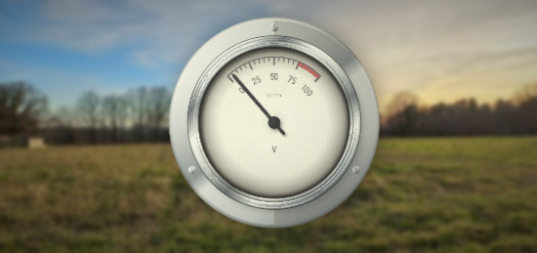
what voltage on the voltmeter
5 V
